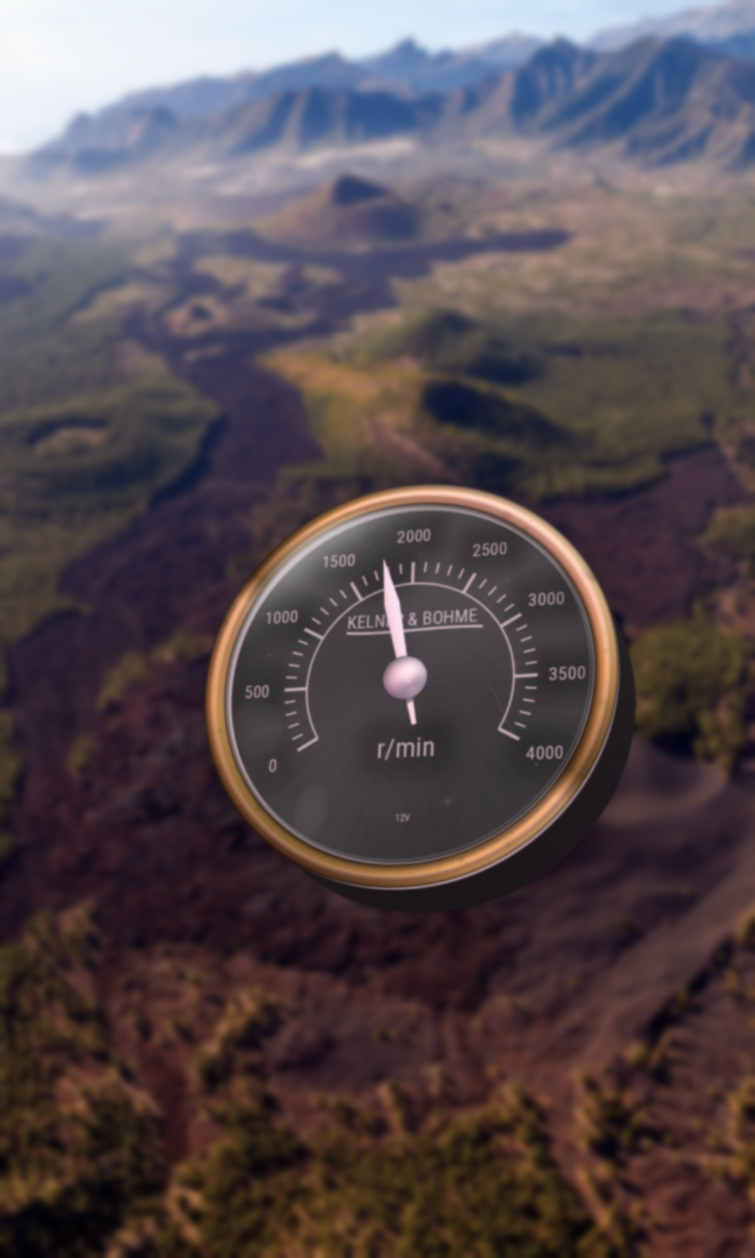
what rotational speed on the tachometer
1800 rpm
